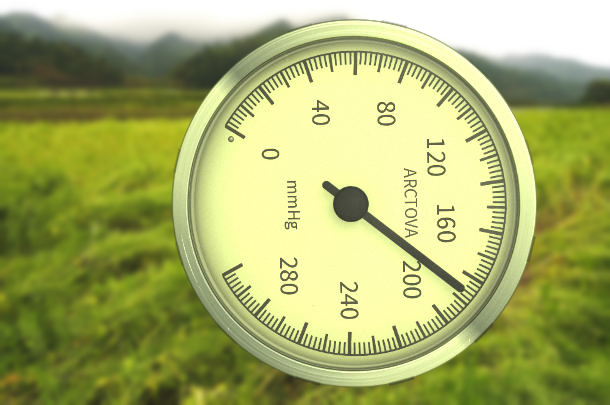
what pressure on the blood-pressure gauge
186 mmHg
